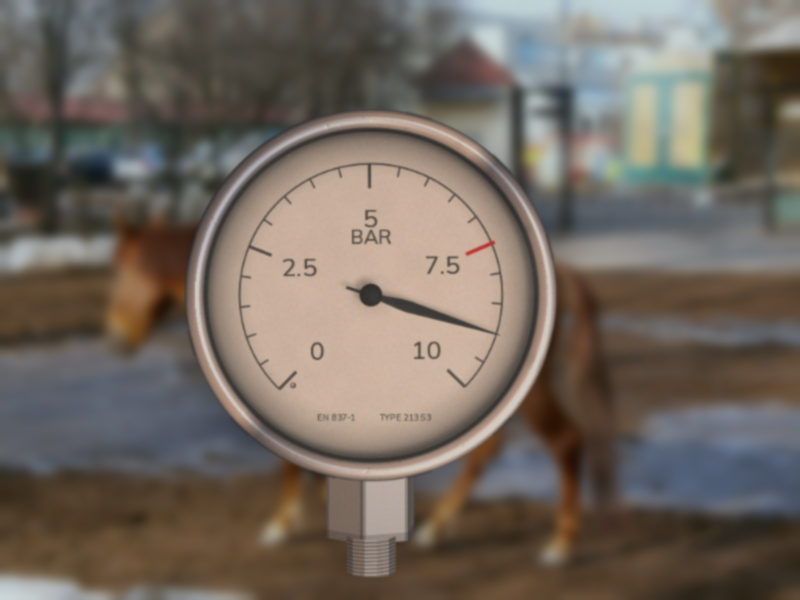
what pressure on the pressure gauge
9 bar
